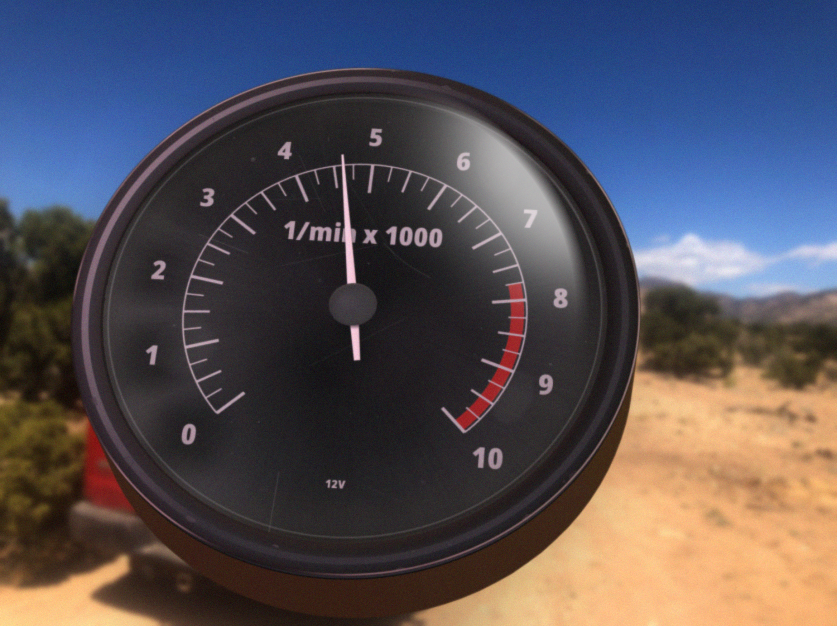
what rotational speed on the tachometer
4625 rpm
